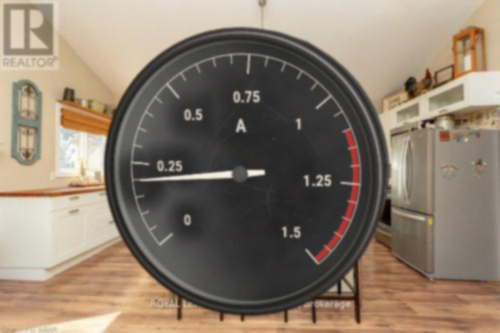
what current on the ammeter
0.2 A
